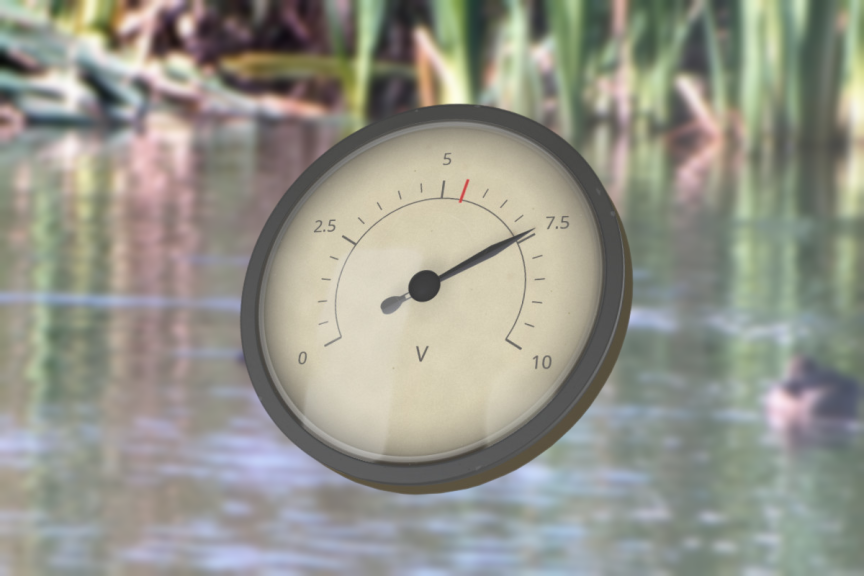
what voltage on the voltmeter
7.5 V
